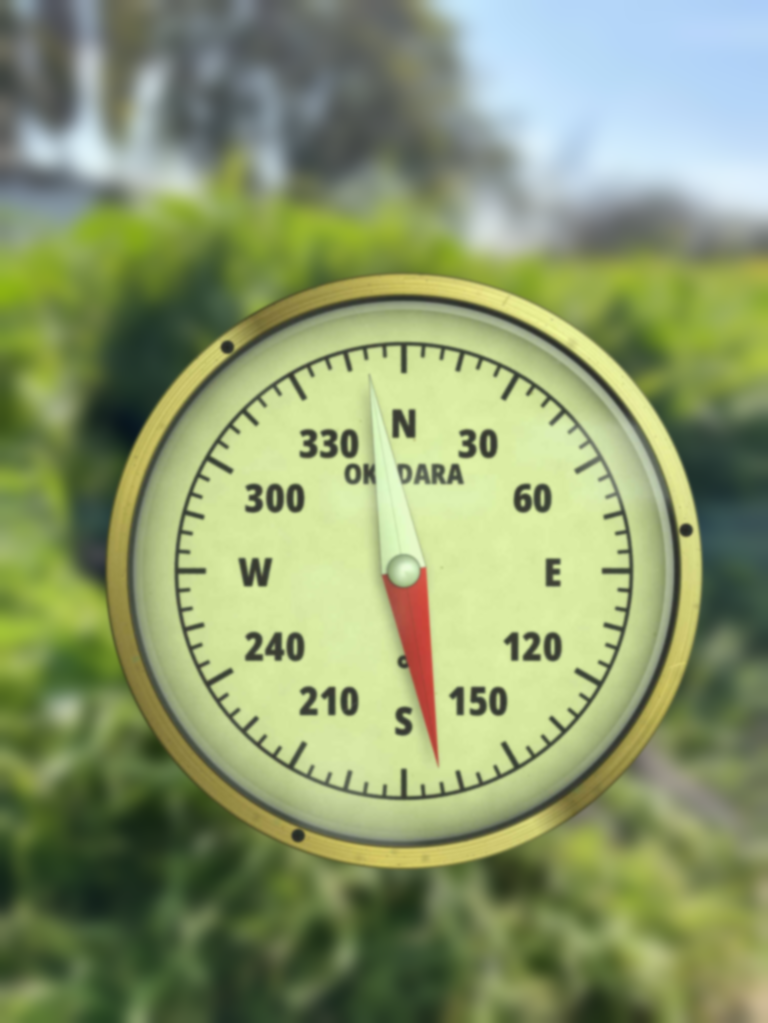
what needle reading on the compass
170 °
